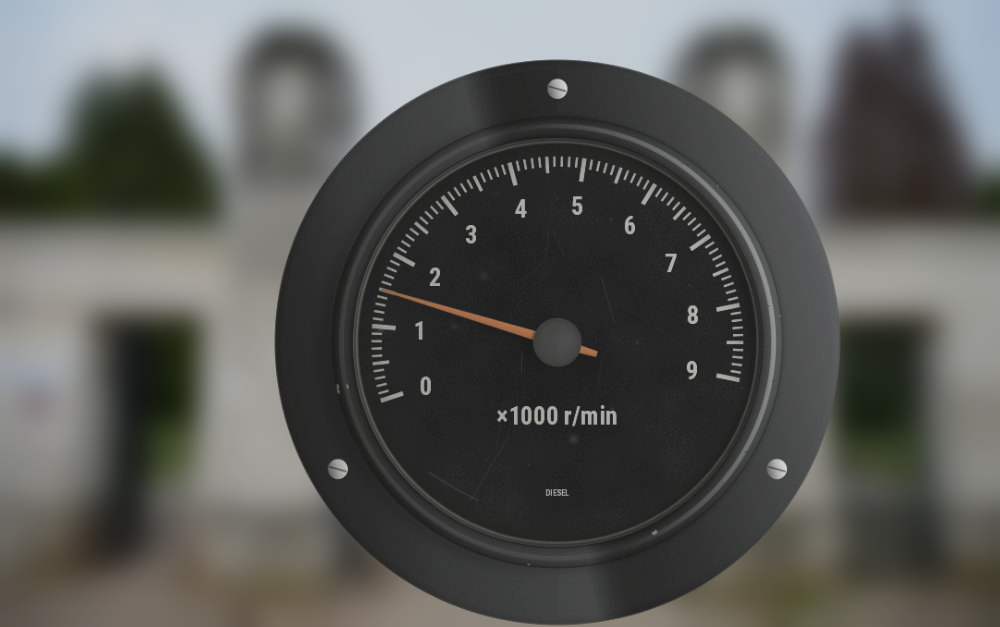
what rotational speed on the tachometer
1500 rpm
